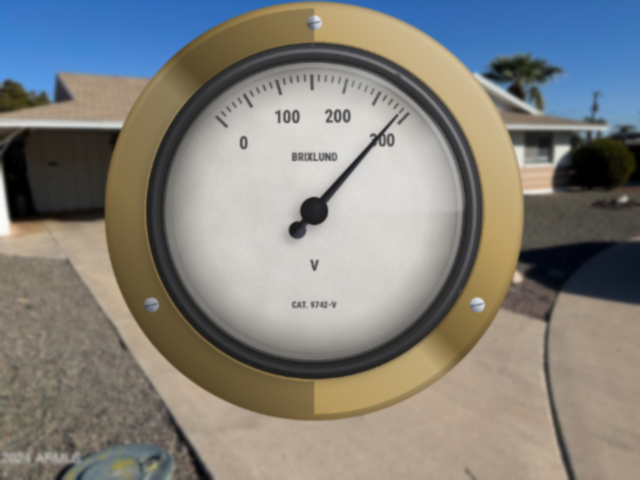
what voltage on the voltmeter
290 V
